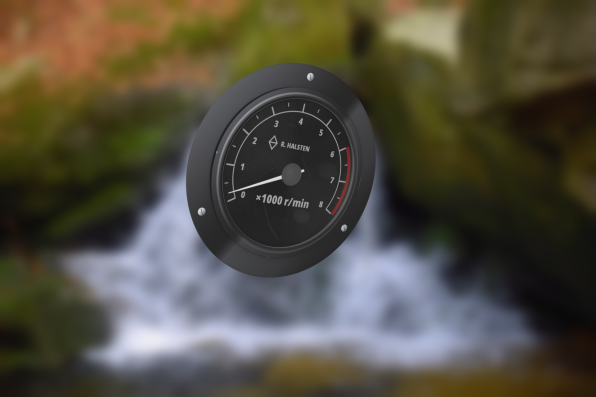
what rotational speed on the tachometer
250 rpm
